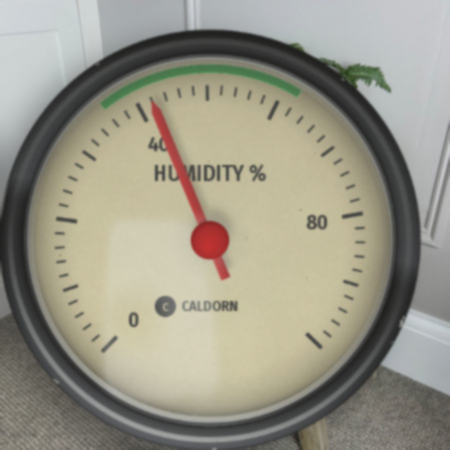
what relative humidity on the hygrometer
42 %
